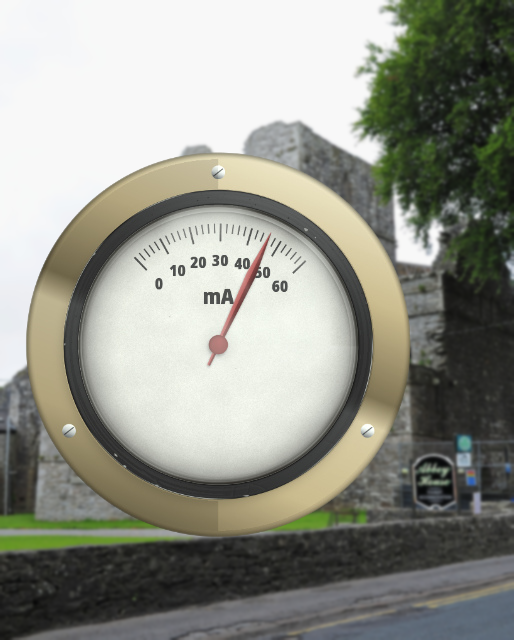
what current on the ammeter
46 mA
